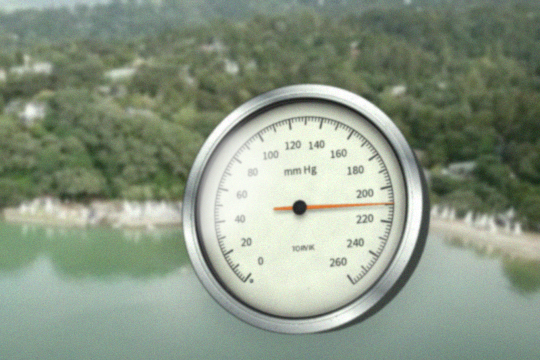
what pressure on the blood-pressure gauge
210 mmHg
